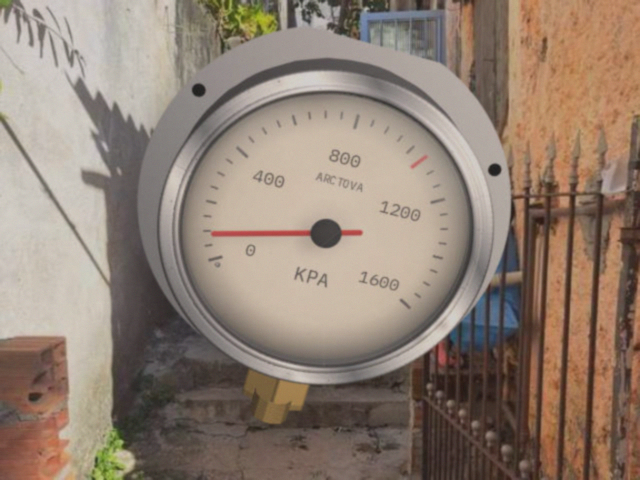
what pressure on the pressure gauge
100 kPa
